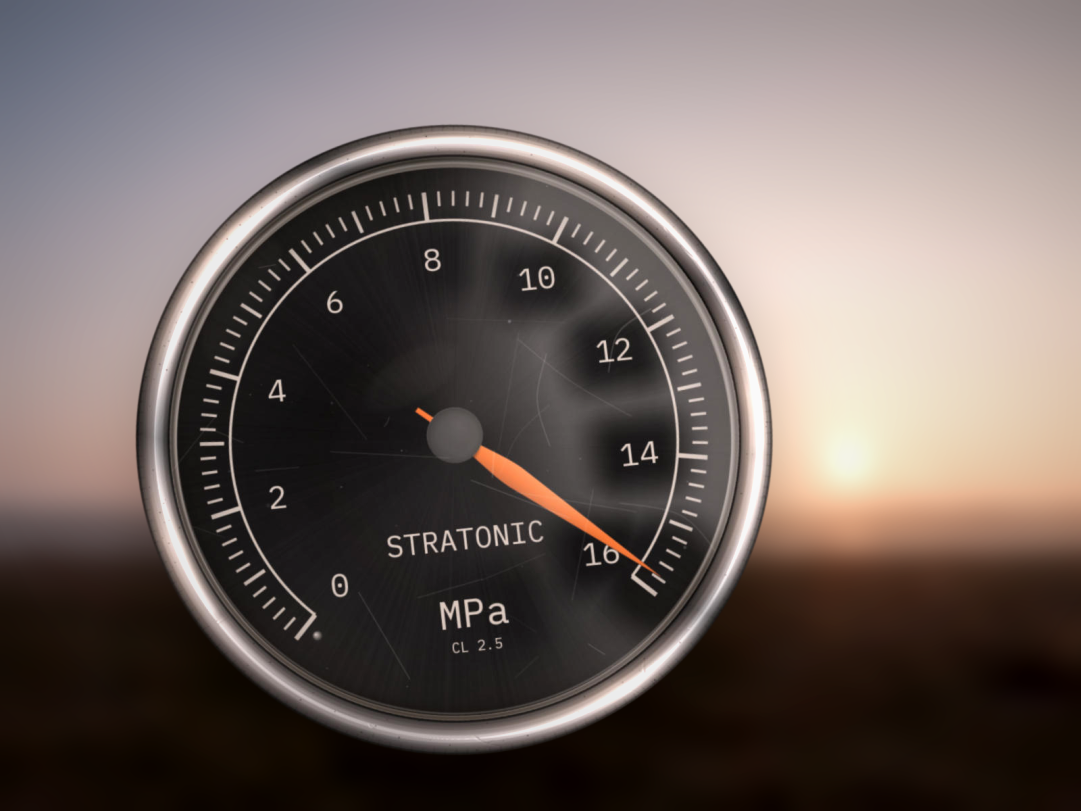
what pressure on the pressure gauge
15.8 MPa
